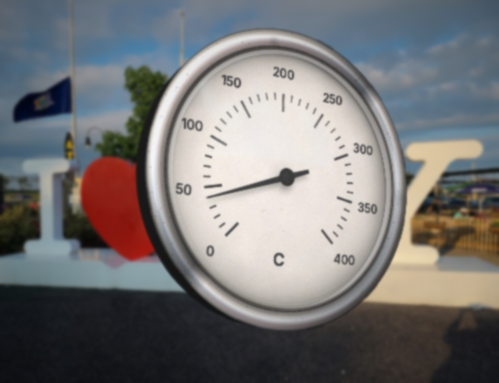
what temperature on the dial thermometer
40 °C
